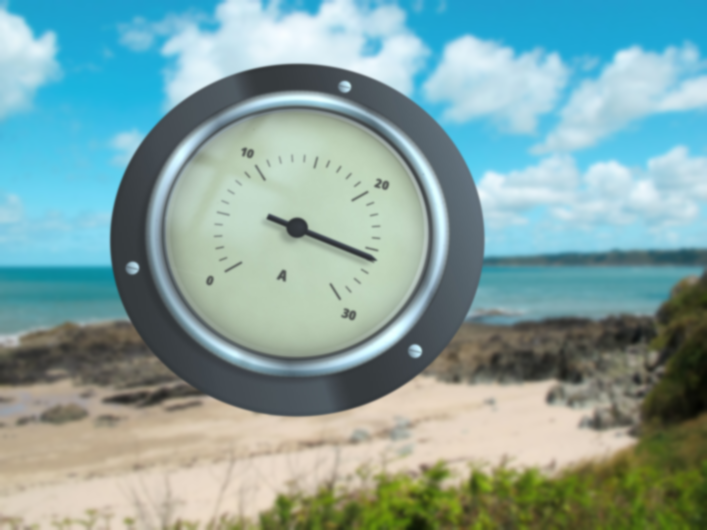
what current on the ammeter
26 A
